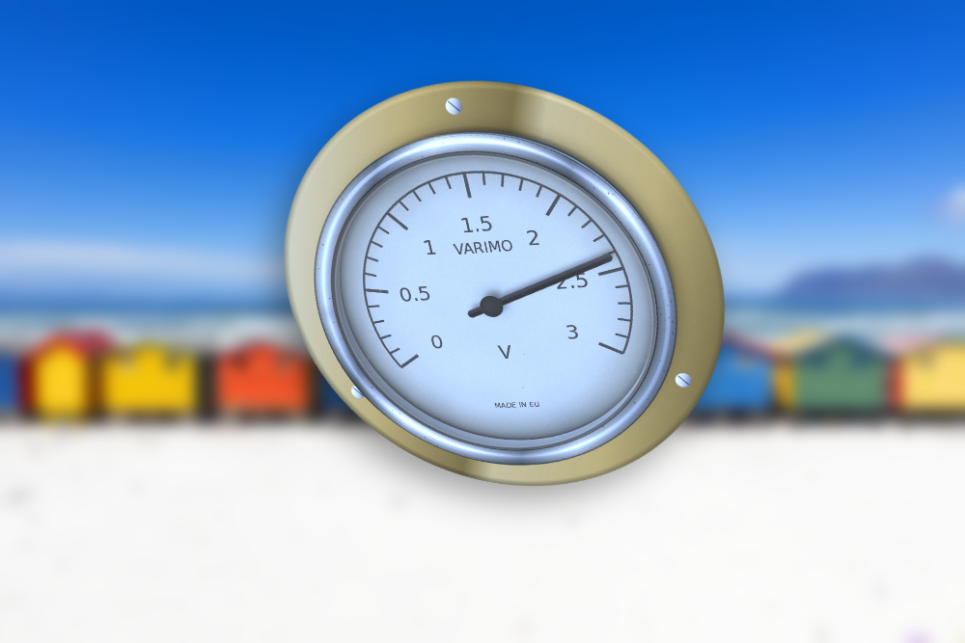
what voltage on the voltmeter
2.4 V
